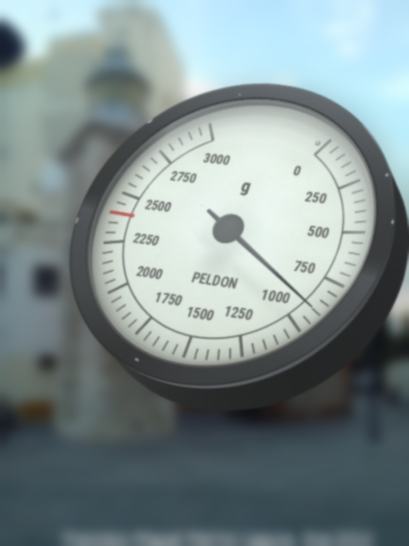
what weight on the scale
900 g
